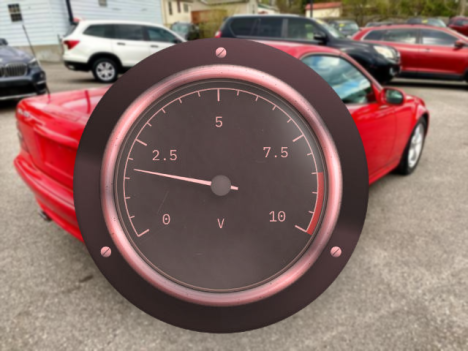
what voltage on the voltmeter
1.75 V
